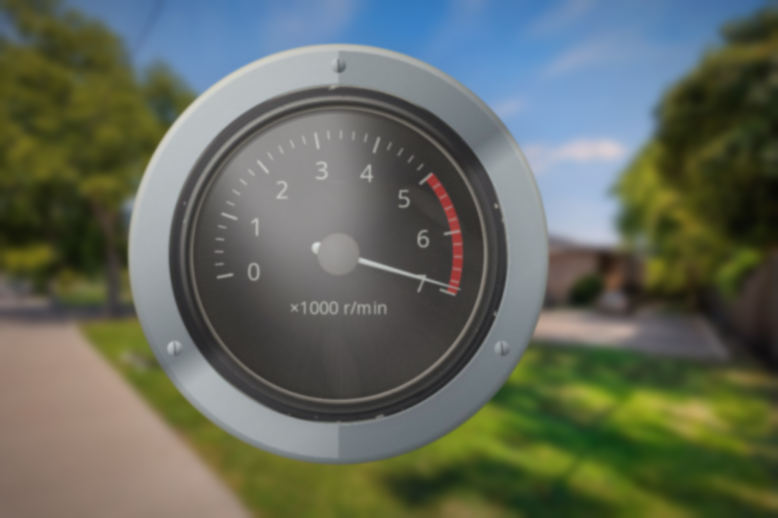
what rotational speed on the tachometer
6900 rpm
